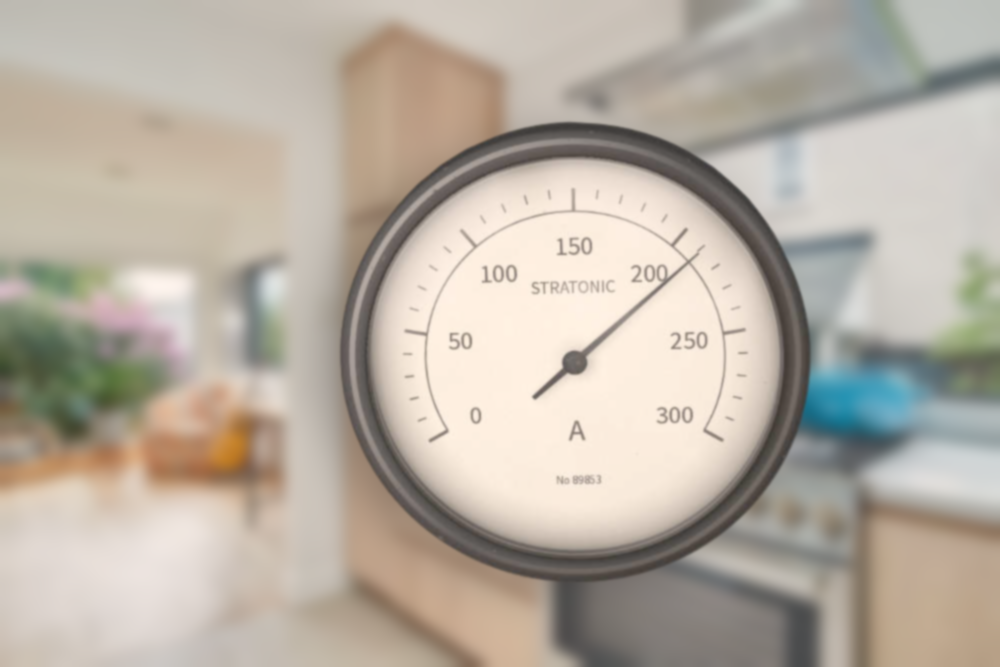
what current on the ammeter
210 A
